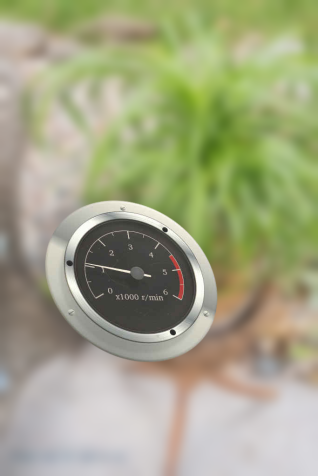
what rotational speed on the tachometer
1000 rpm
